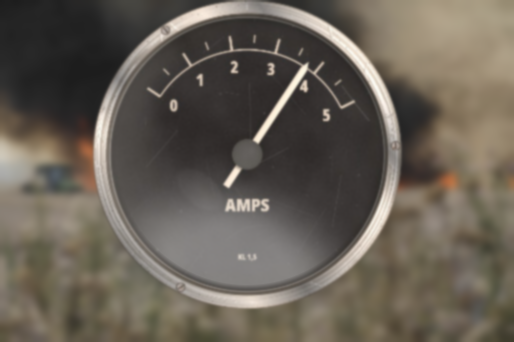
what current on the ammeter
3.75 A
